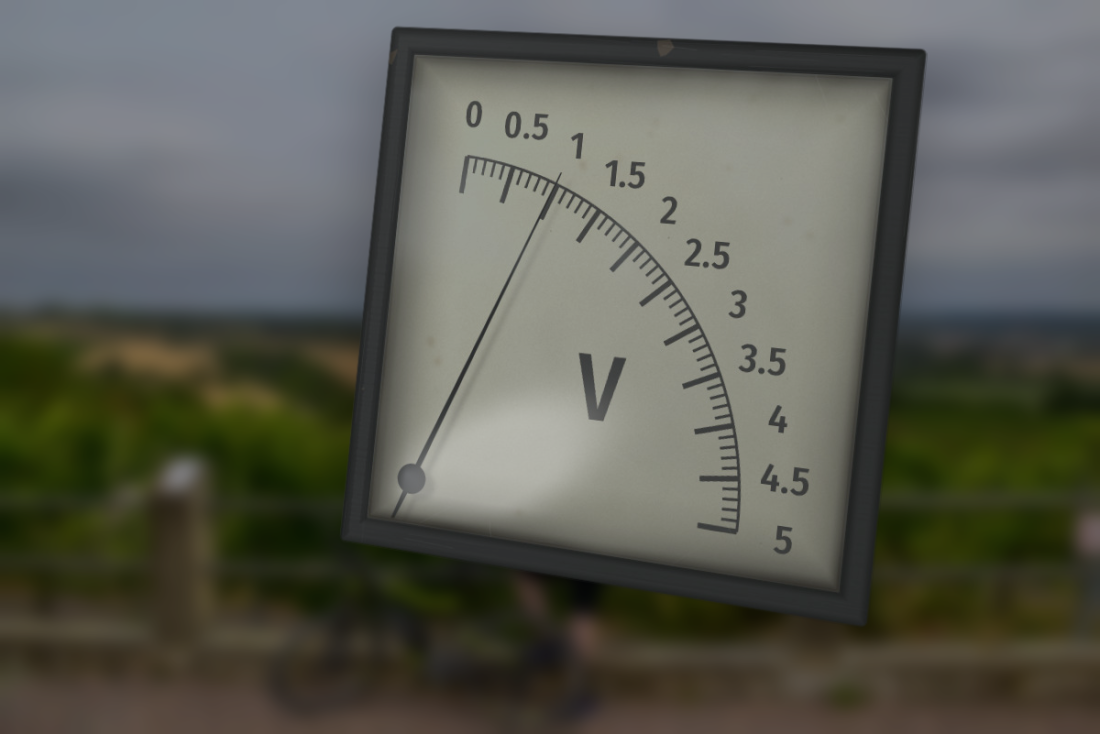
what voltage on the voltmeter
1 V
